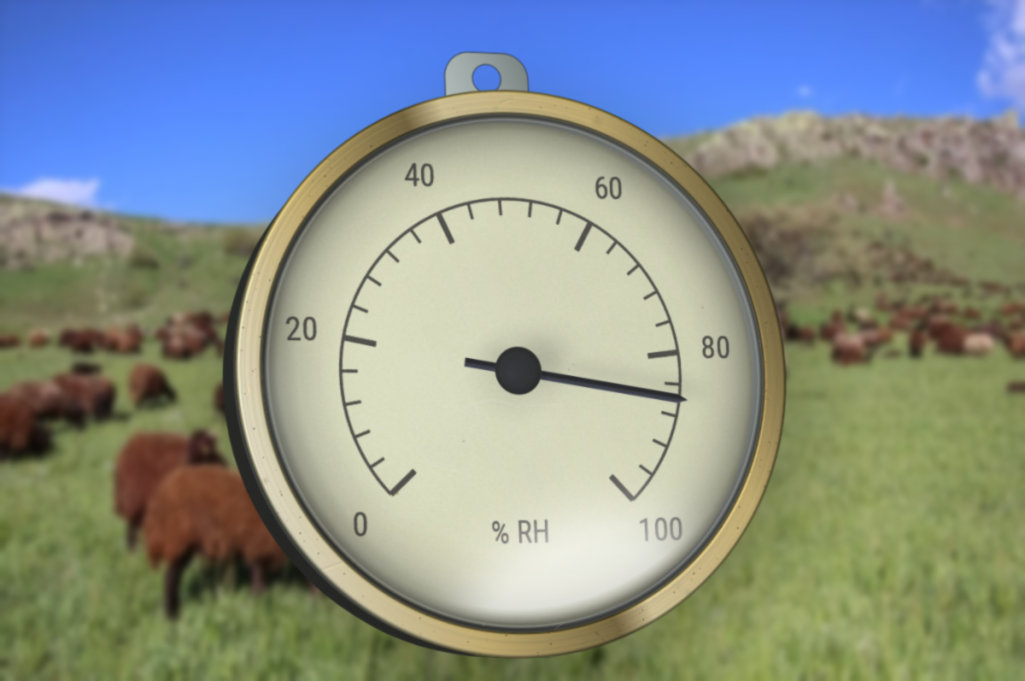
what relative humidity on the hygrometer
86 %
